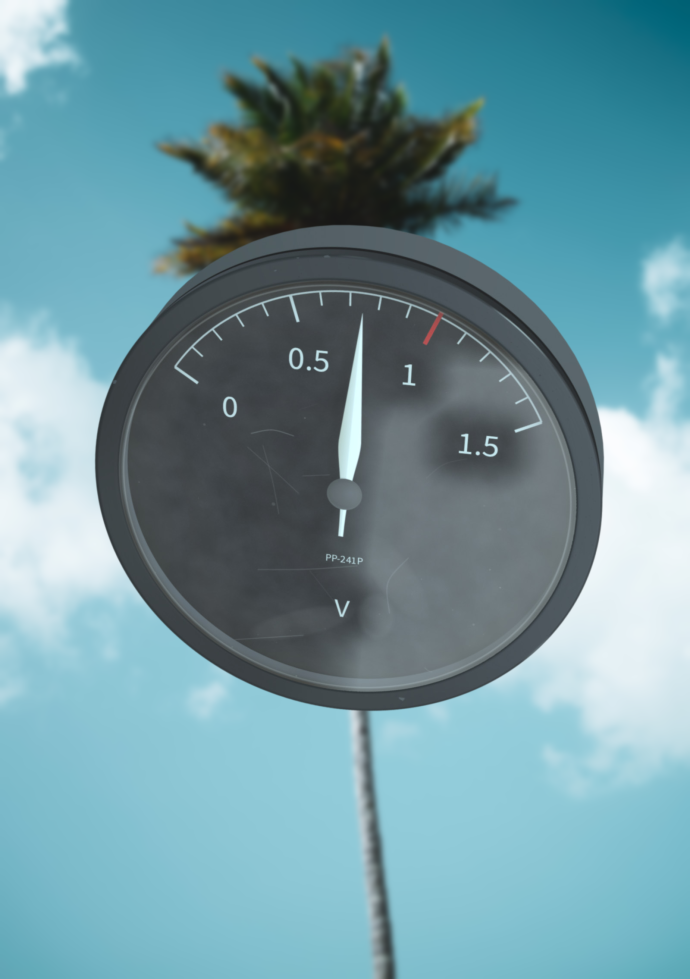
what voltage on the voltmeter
0.75 V
